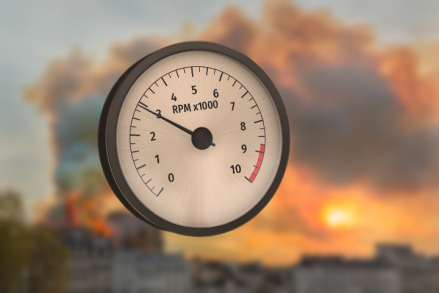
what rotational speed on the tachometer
2875 rpm
